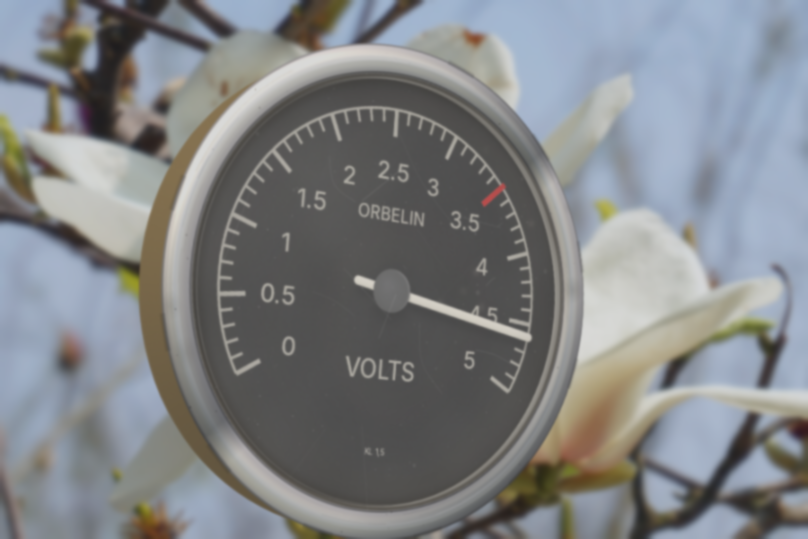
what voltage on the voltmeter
4.6 V
